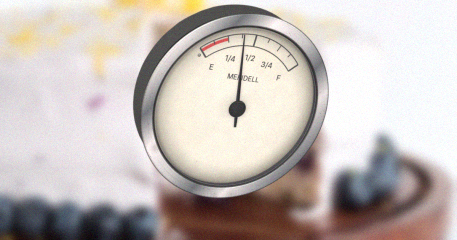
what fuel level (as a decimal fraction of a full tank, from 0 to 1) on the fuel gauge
0.375
